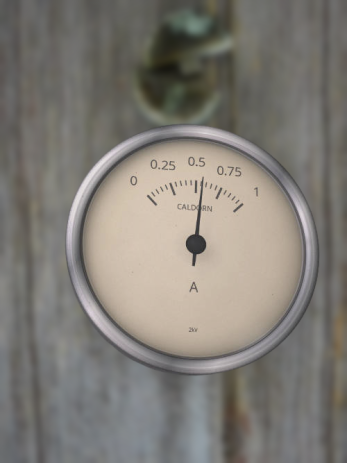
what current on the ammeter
0.55 A
